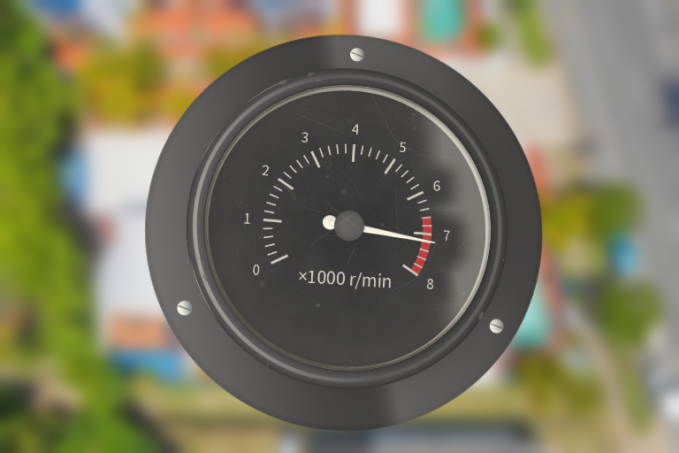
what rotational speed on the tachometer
7200 rpm
